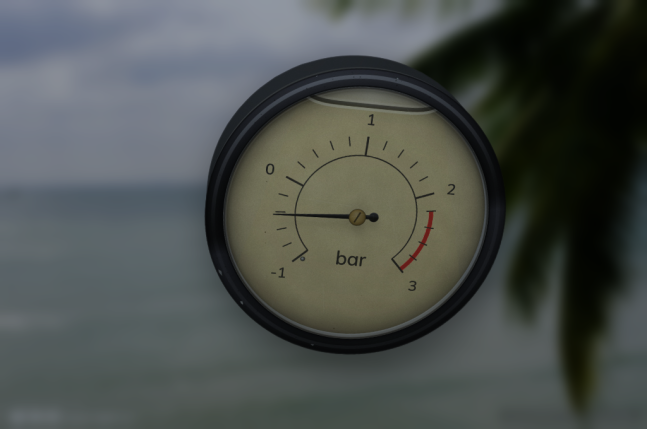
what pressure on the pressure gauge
-0.4 bar
